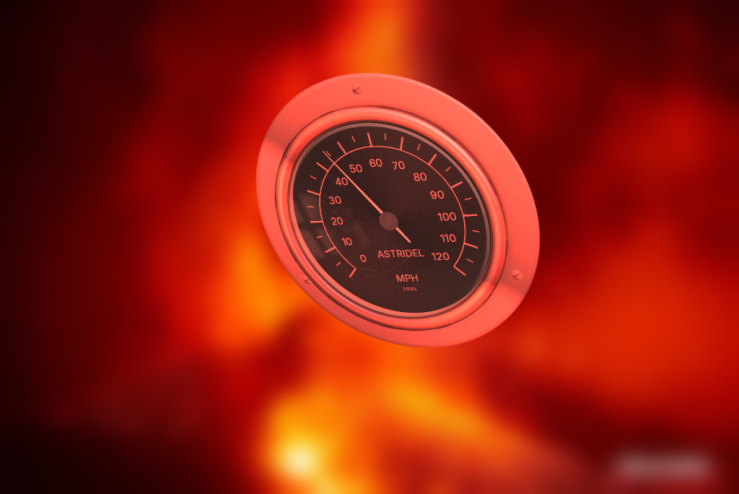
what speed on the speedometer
45 mph
